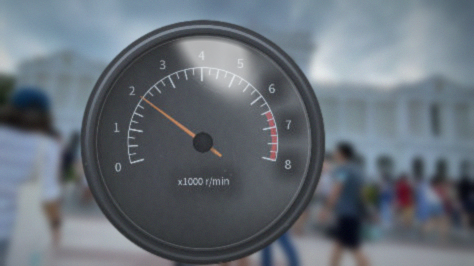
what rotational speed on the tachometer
2000 rpm
